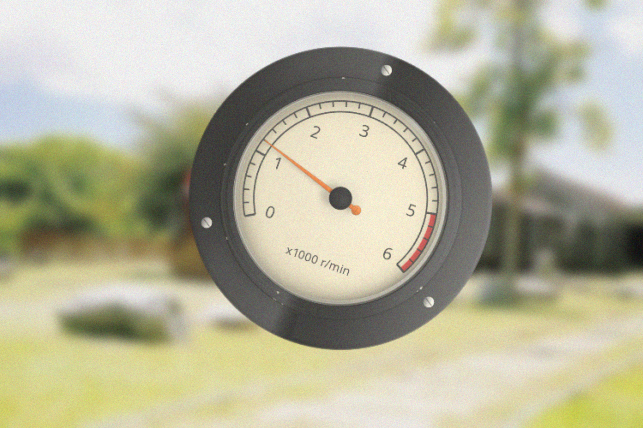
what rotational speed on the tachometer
1200 rpm
